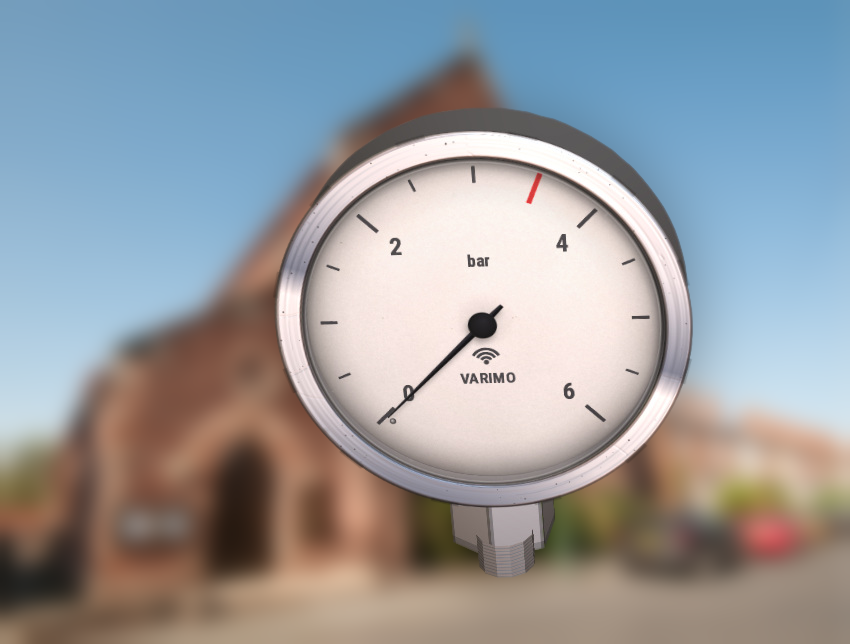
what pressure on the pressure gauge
0 bar
